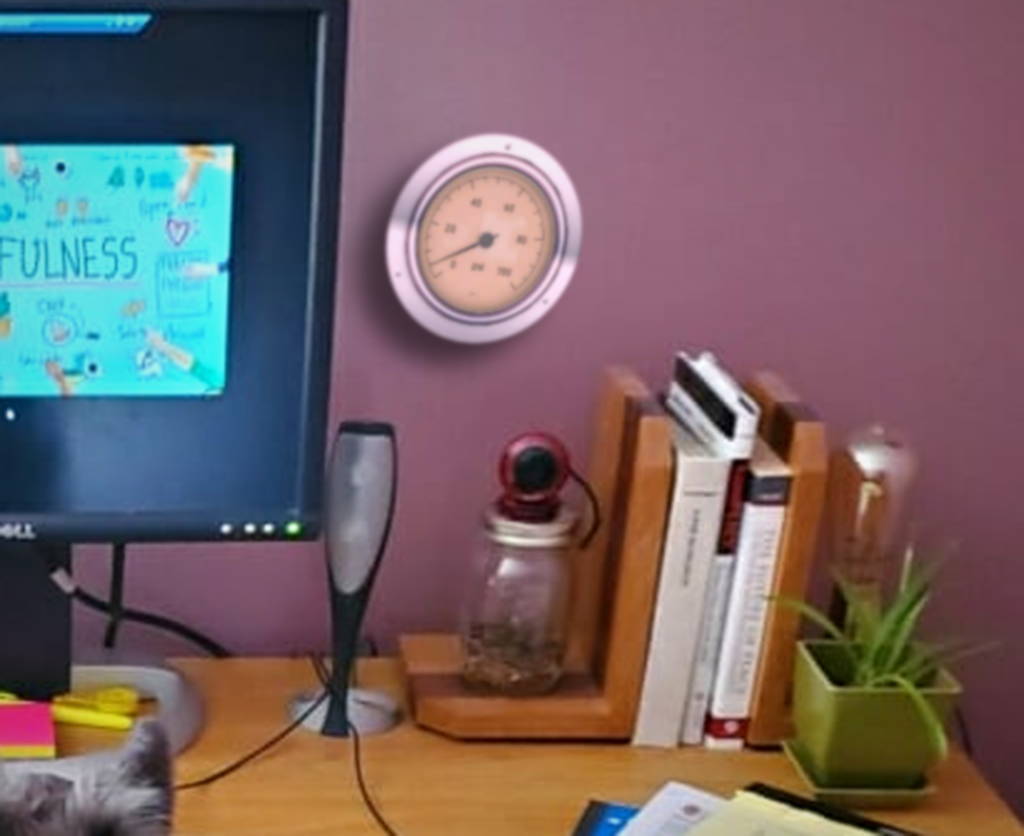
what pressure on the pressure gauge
5 psi
